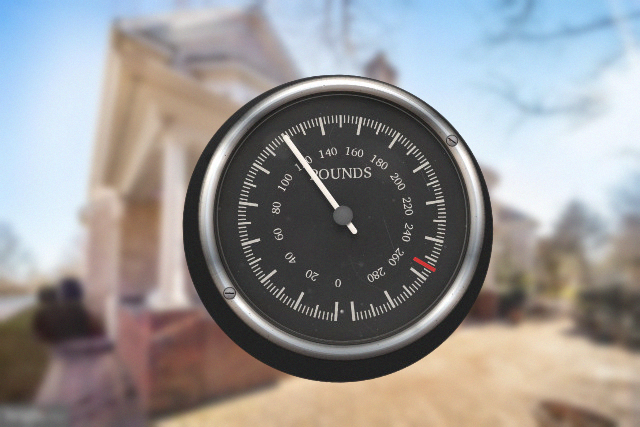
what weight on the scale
120 lb
